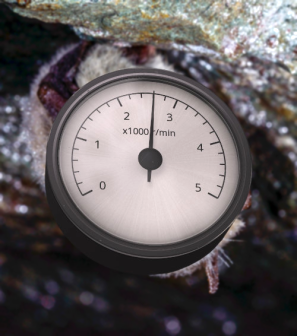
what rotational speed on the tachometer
2600 rpm
